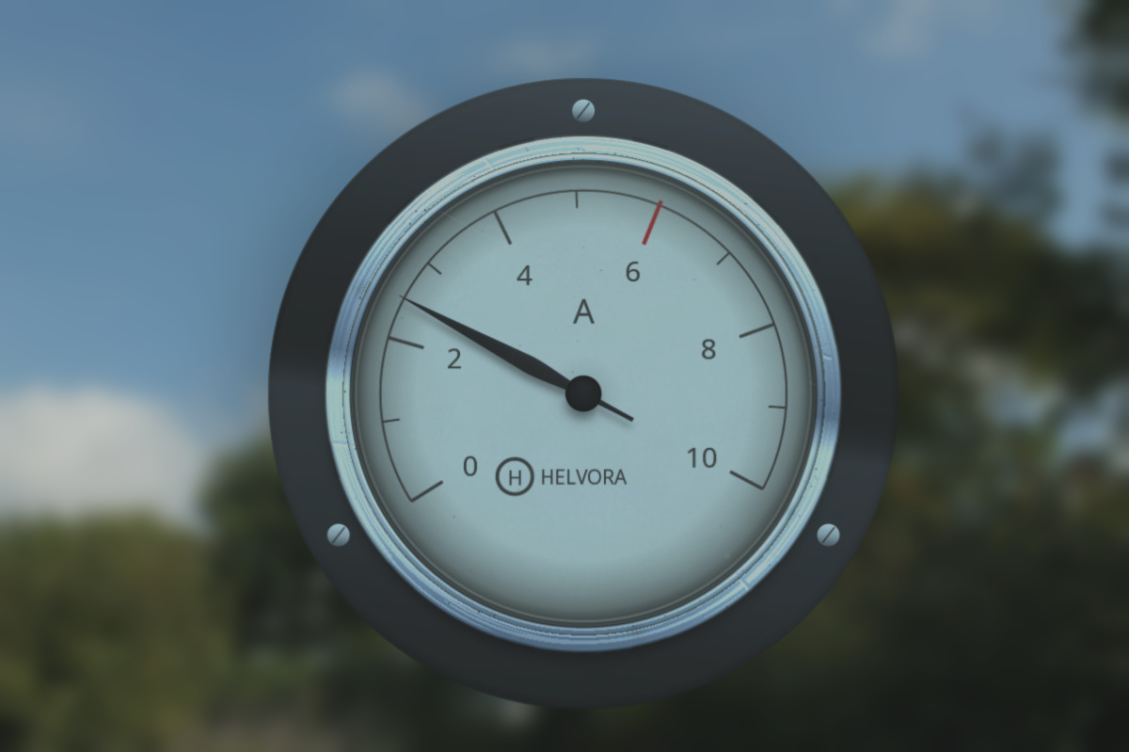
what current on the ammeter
2.5 A
